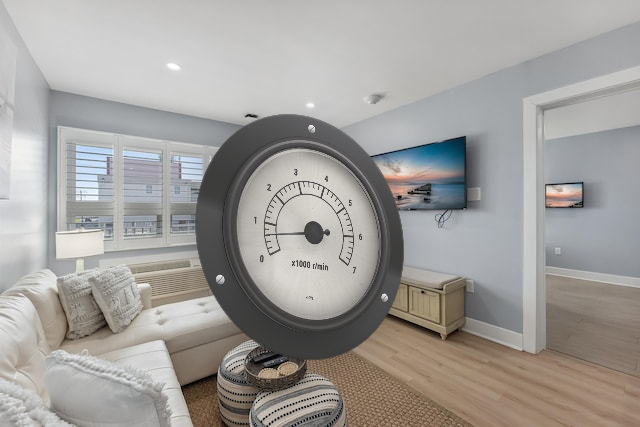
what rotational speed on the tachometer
600 rpm
